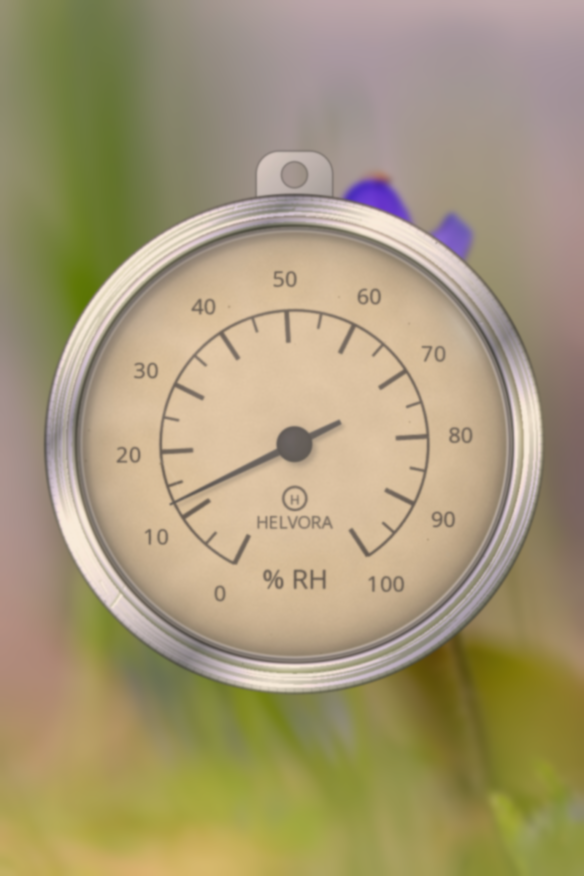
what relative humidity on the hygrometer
12.5 %
